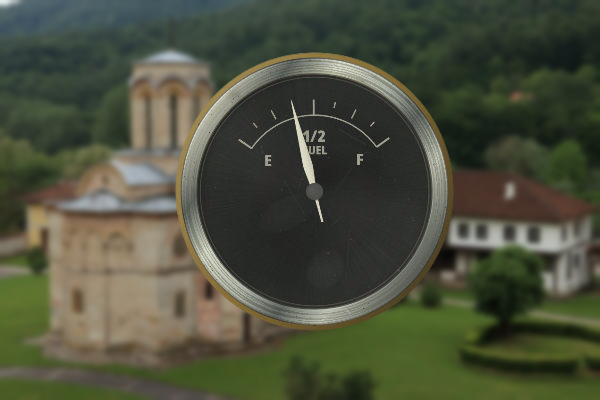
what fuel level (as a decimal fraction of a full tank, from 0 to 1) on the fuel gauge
0.375
